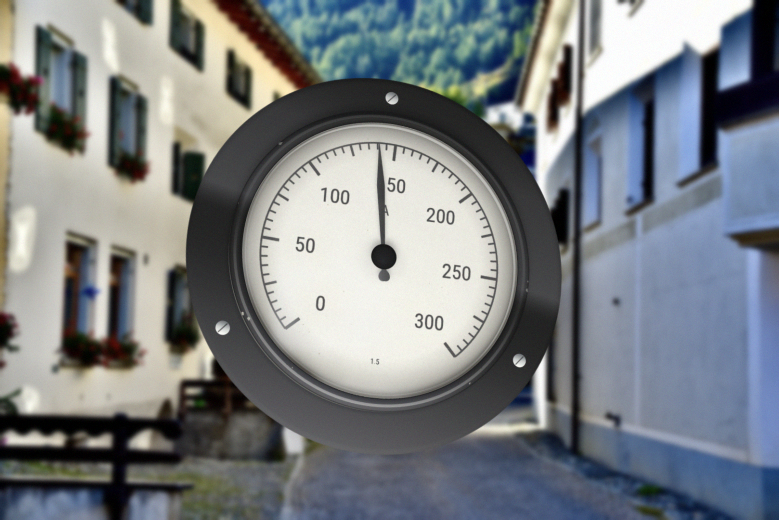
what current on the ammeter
140 A
